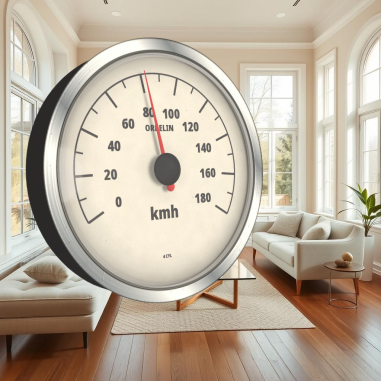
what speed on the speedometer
80 km/h
